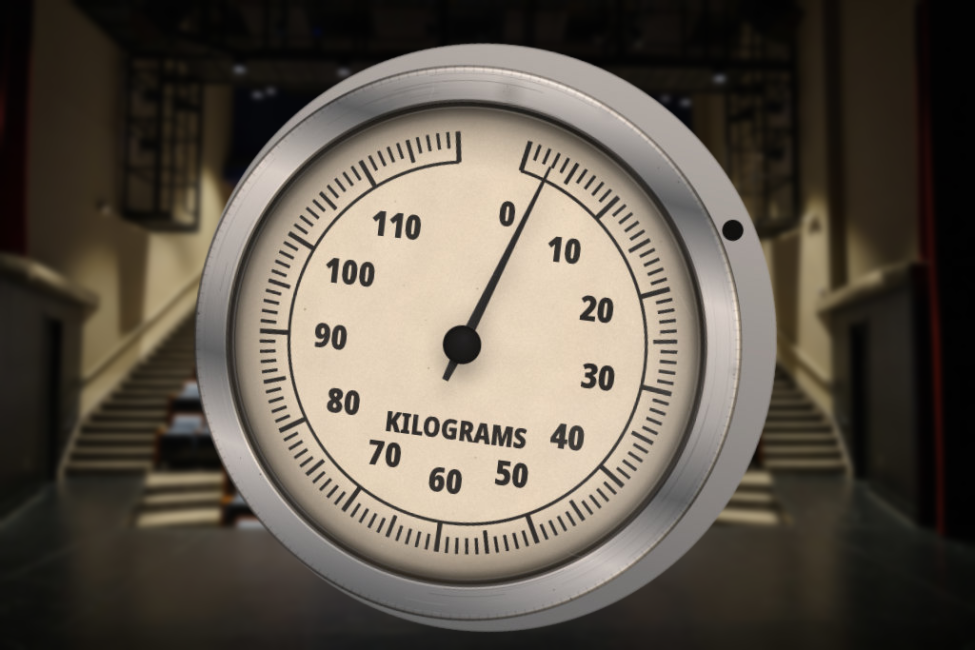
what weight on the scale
3 kg
